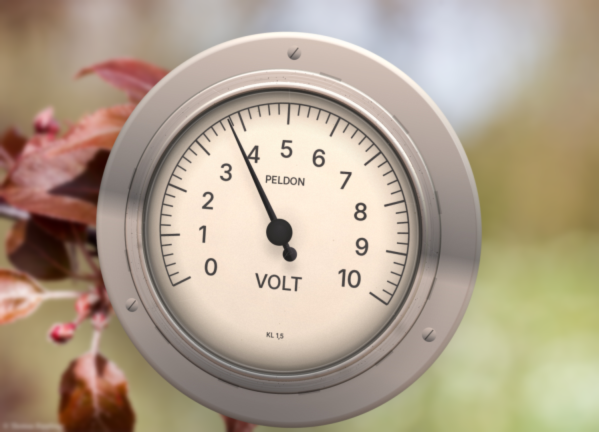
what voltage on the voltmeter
3.8 V
